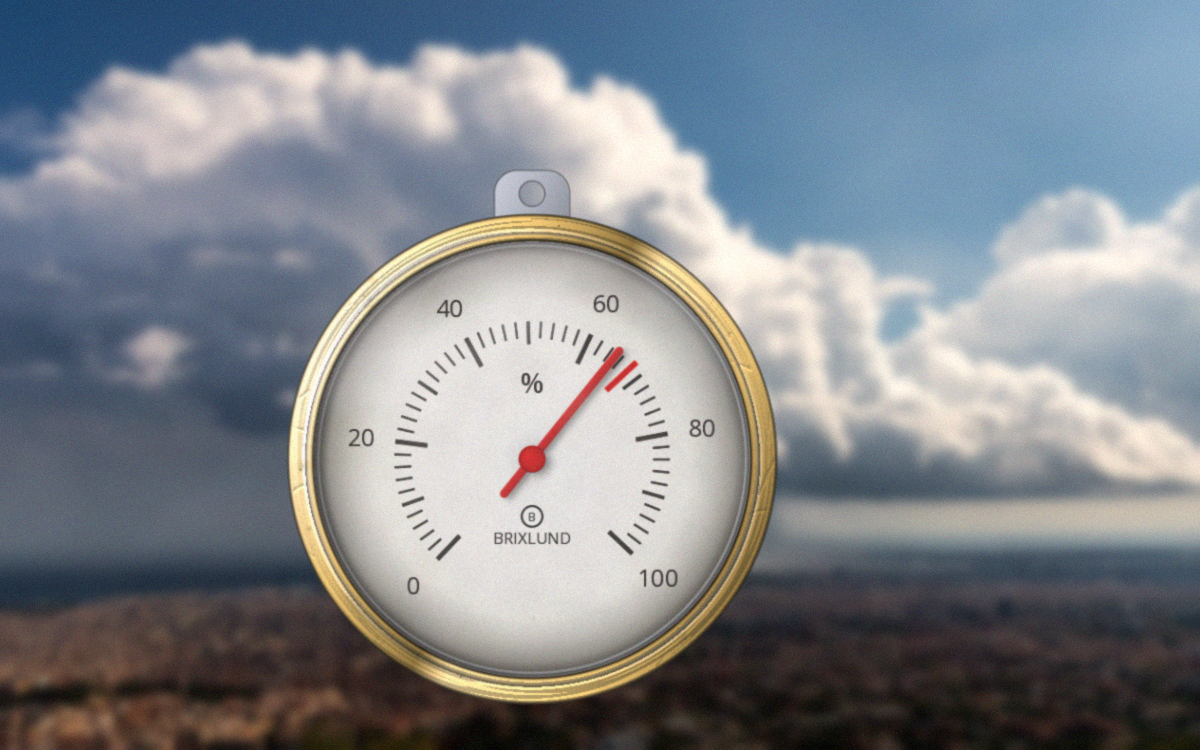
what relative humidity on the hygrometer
65 %
